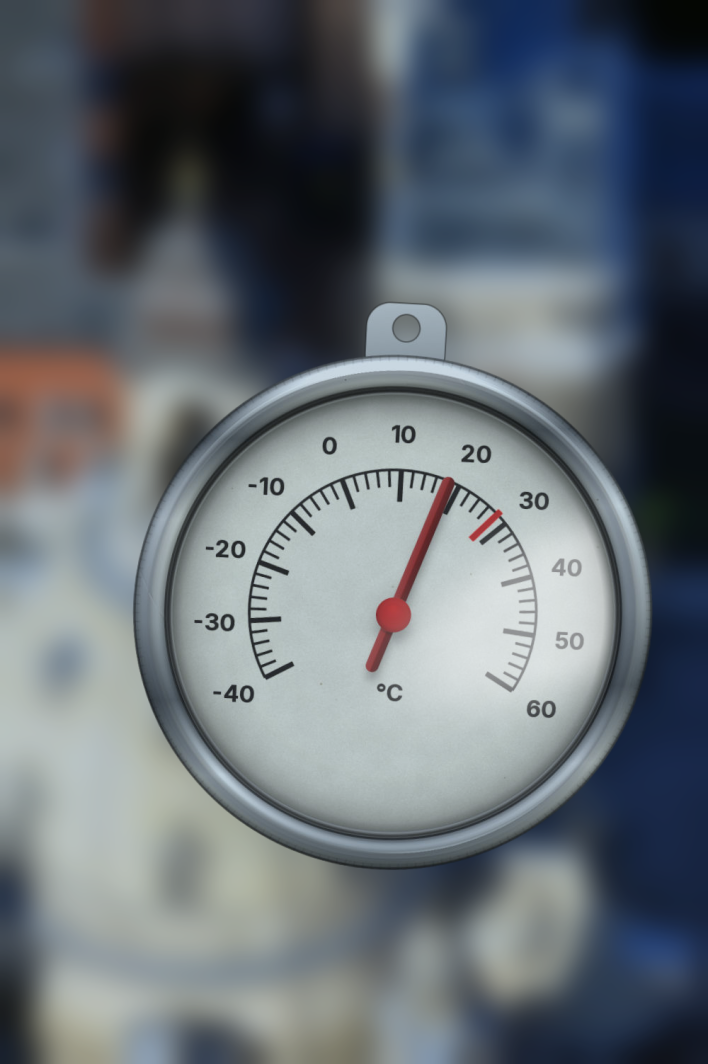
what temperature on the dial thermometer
18 °C
